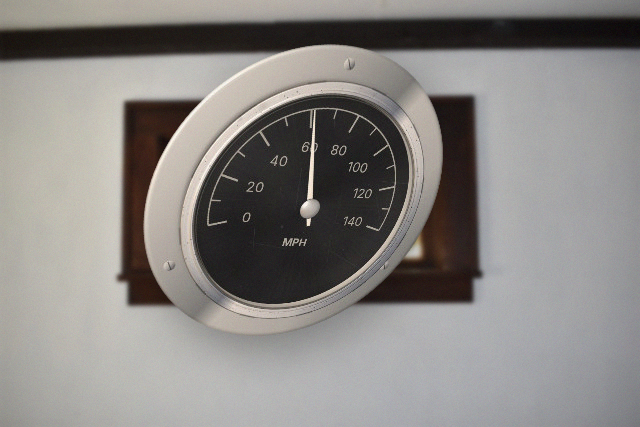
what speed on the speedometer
60 mph
